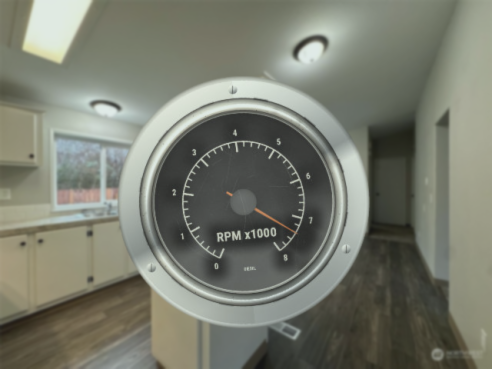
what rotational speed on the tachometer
7400 rpm
